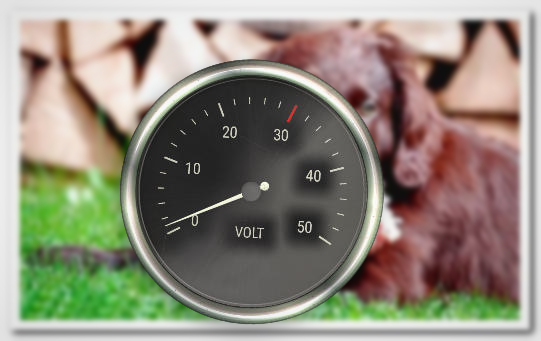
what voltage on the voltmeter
1 V
